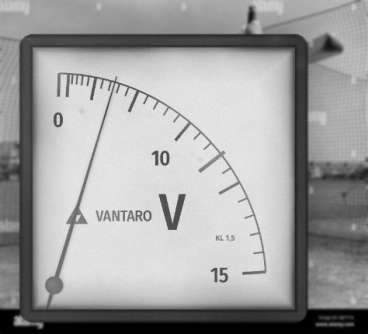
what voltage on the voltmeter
6.25 V
